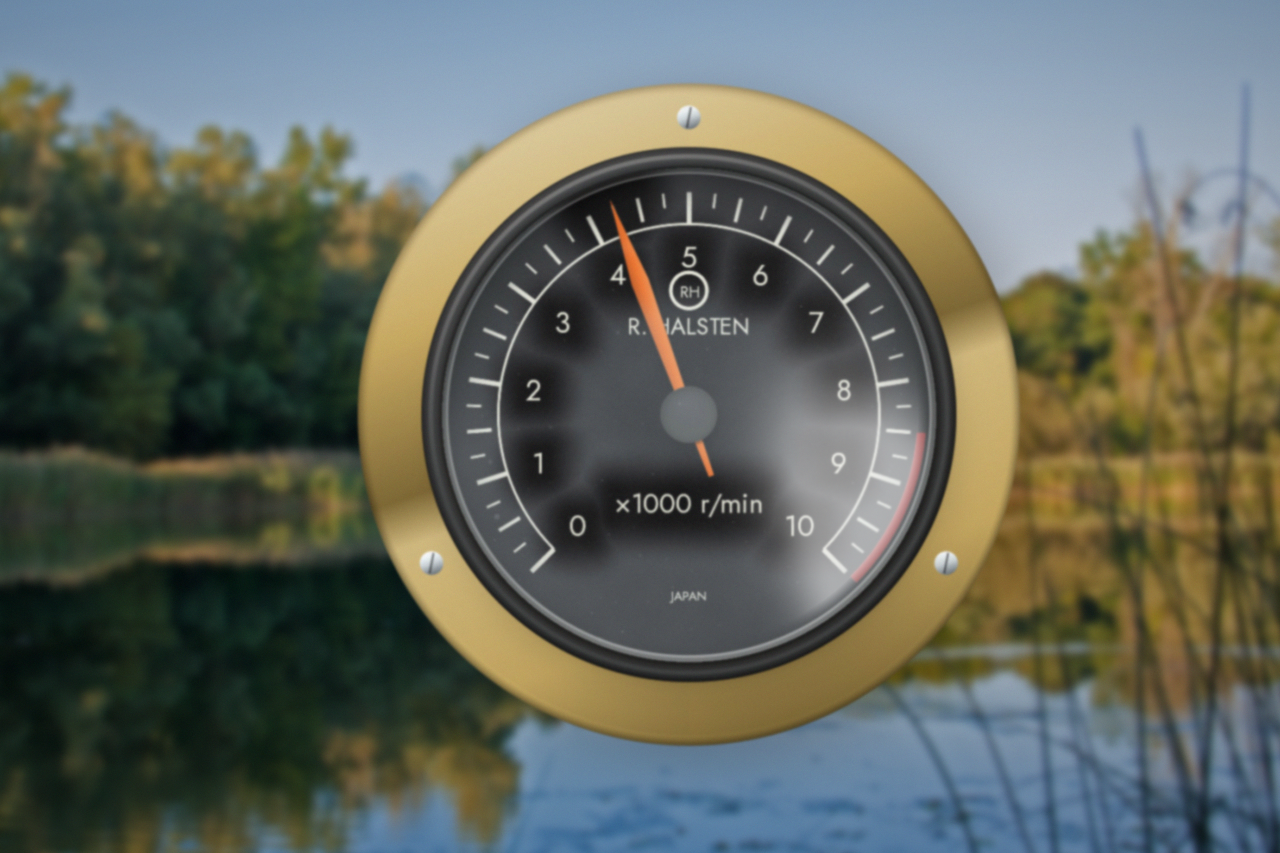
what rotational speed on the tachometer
4250 rpm
